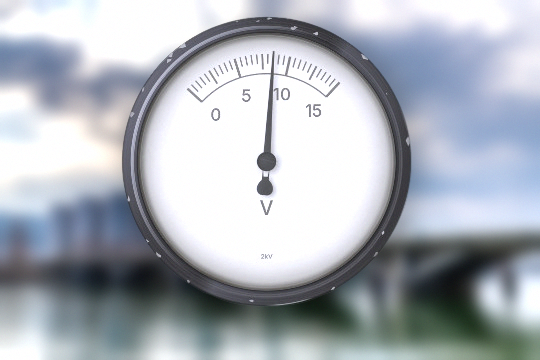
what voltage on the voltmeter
8.5 V
